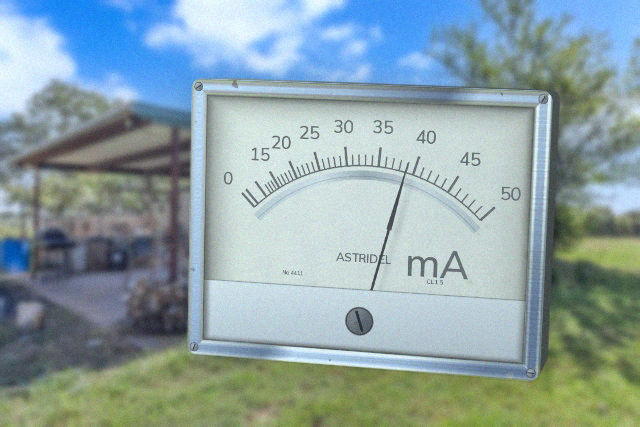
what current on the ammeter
39 mA
